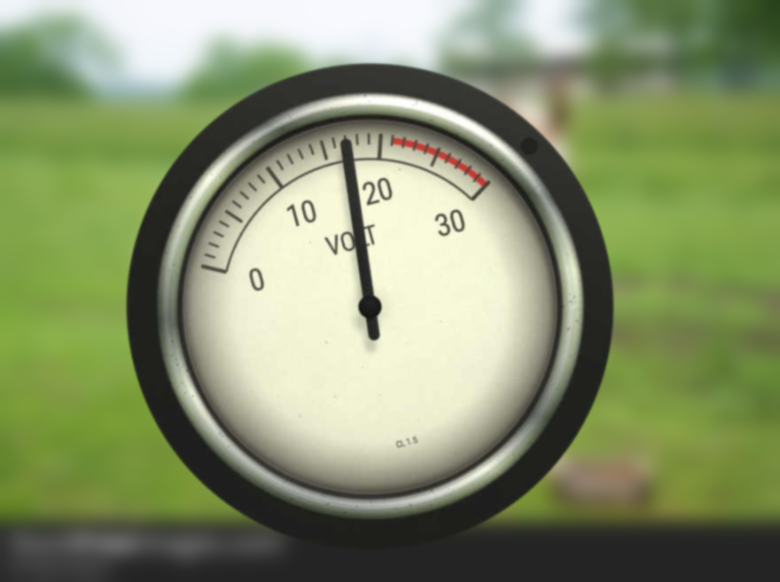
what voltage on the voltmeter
17 V
